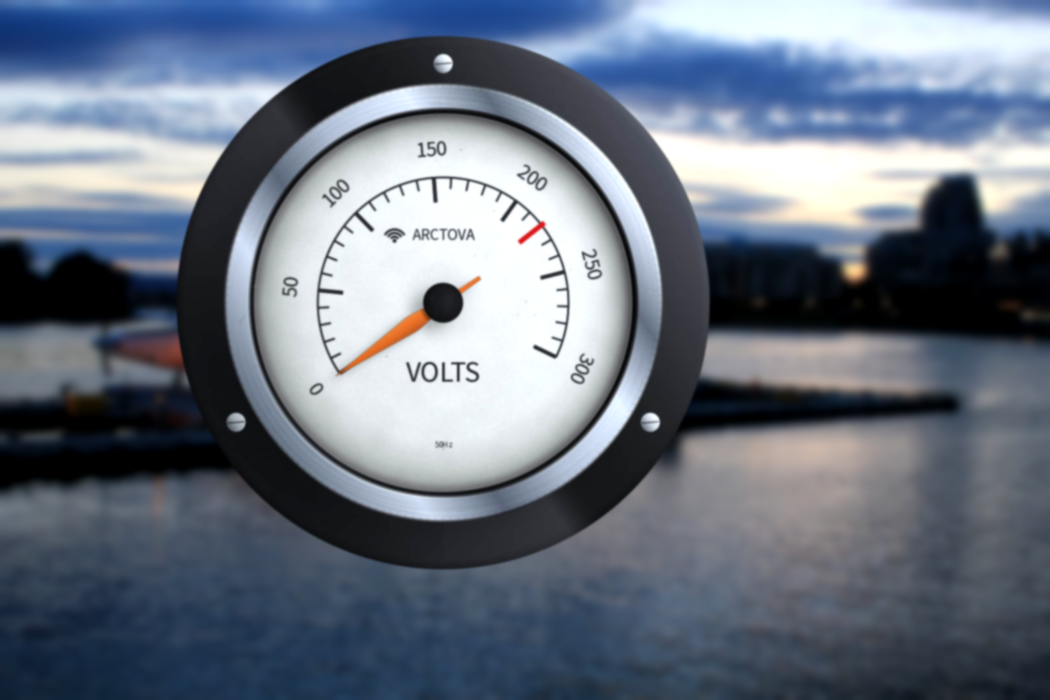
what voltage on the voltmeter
0 V
